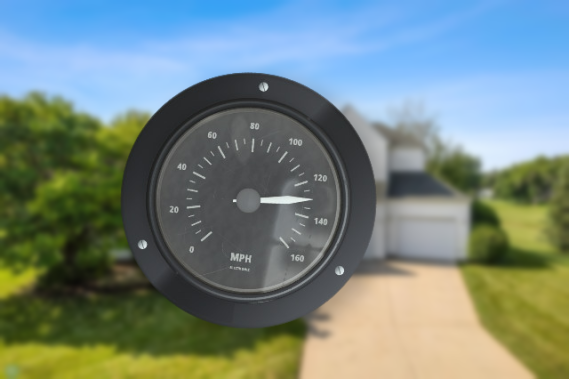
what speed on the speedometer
130 mph
